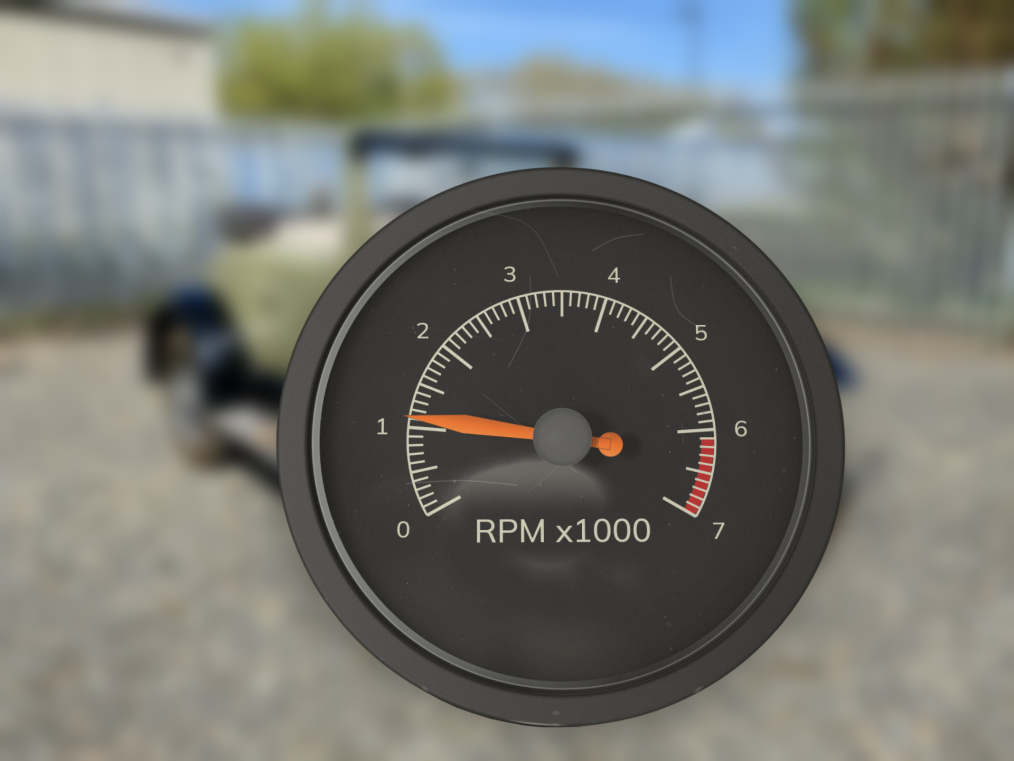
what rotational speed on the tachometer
1100 rpm
